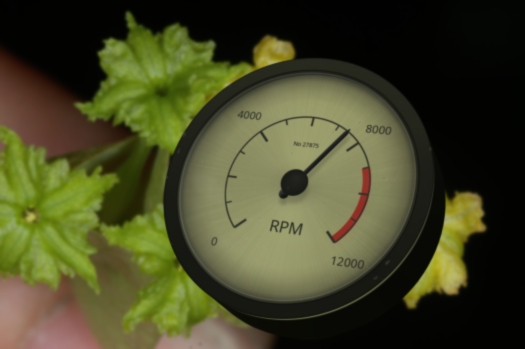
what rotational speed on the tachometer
7500 rpm
